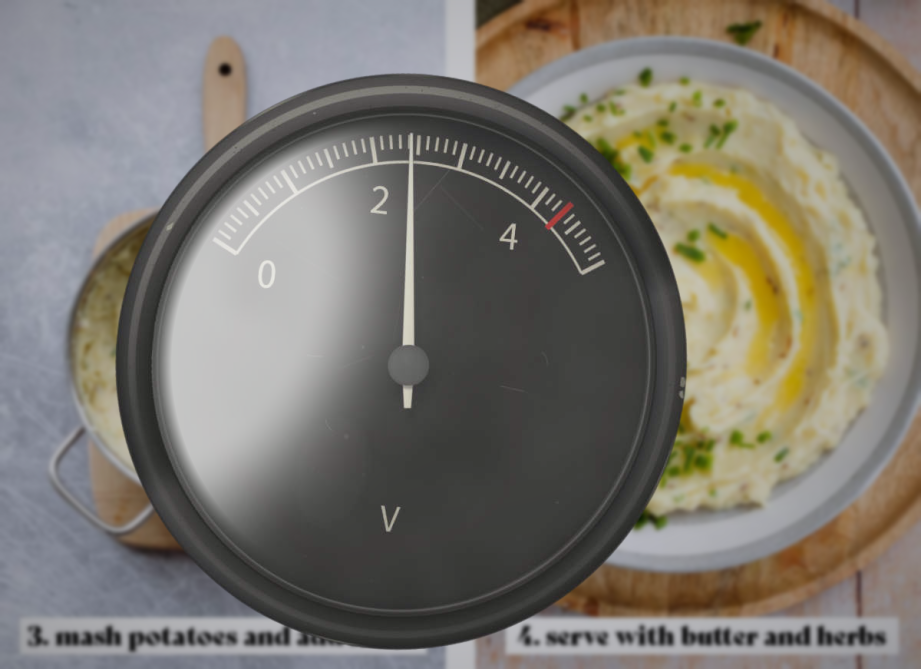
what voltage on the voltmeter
2.4 V
